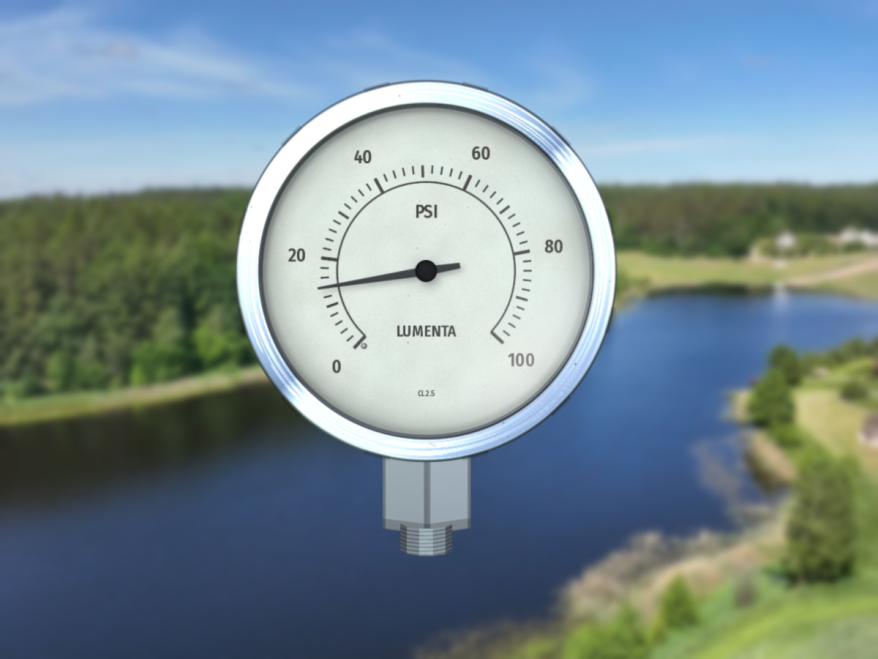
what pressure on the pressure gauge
14 psi
